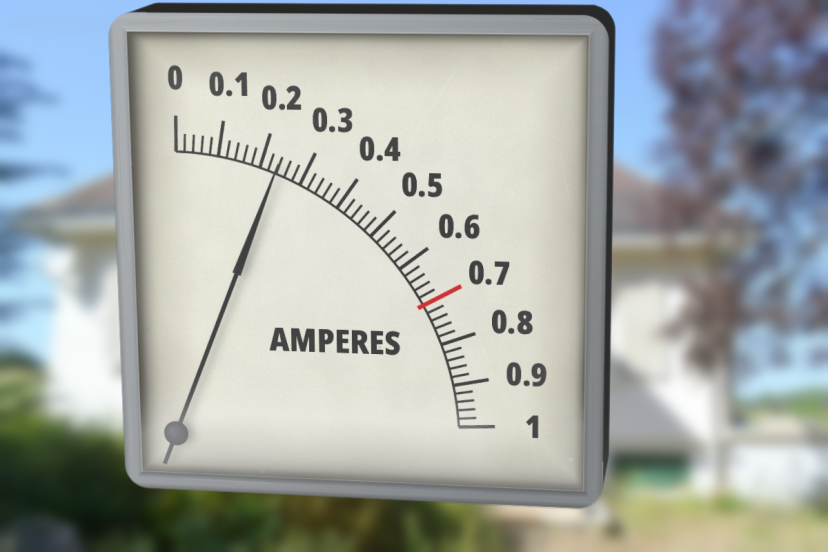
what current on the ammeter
0.24 A
